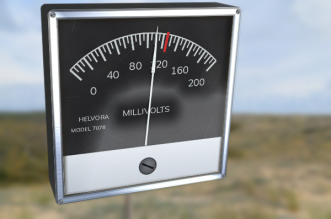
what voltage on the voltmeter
110 mV
